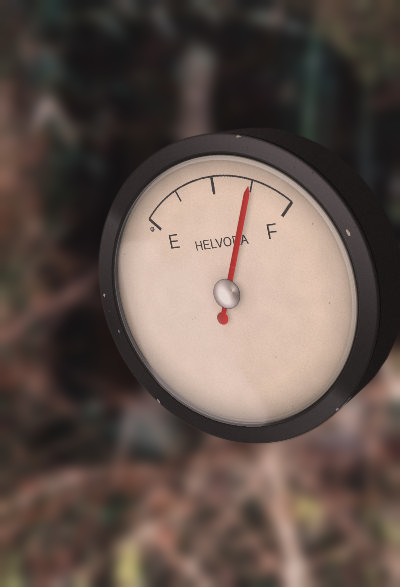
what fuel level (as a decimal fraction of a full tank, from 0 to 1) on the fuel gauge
0.75
